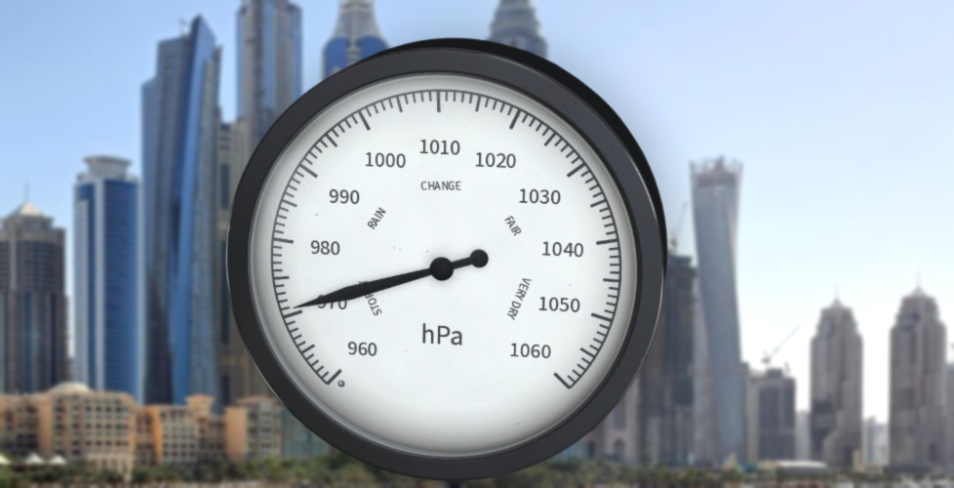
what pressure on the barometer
971 hPa
